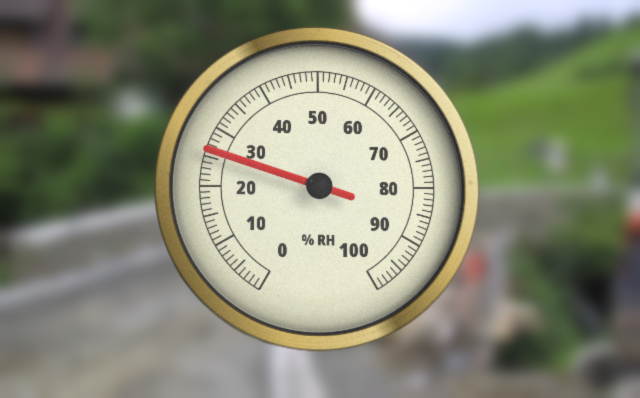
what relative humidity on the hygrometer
26 %
